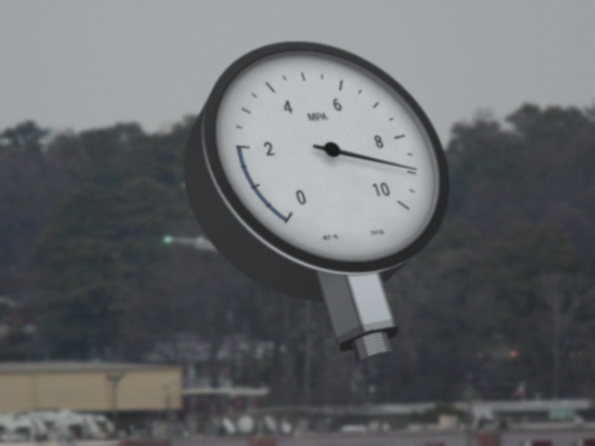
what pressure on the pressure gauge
9 MPa
